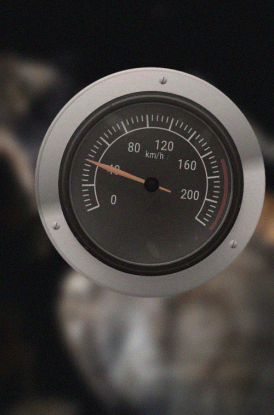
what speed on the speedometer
40 km/h
